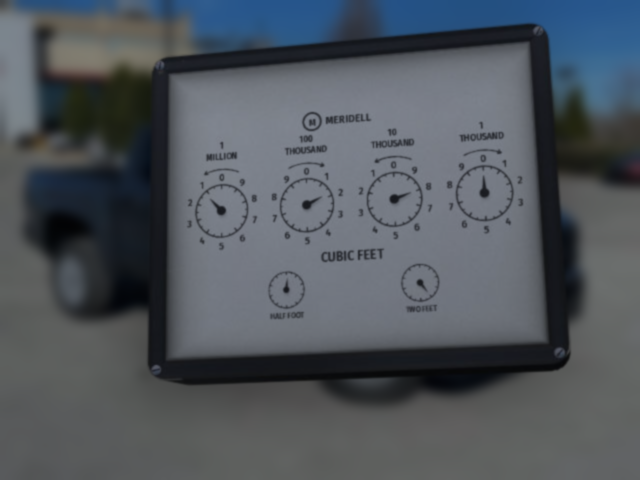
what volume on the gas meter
118000 ft³
